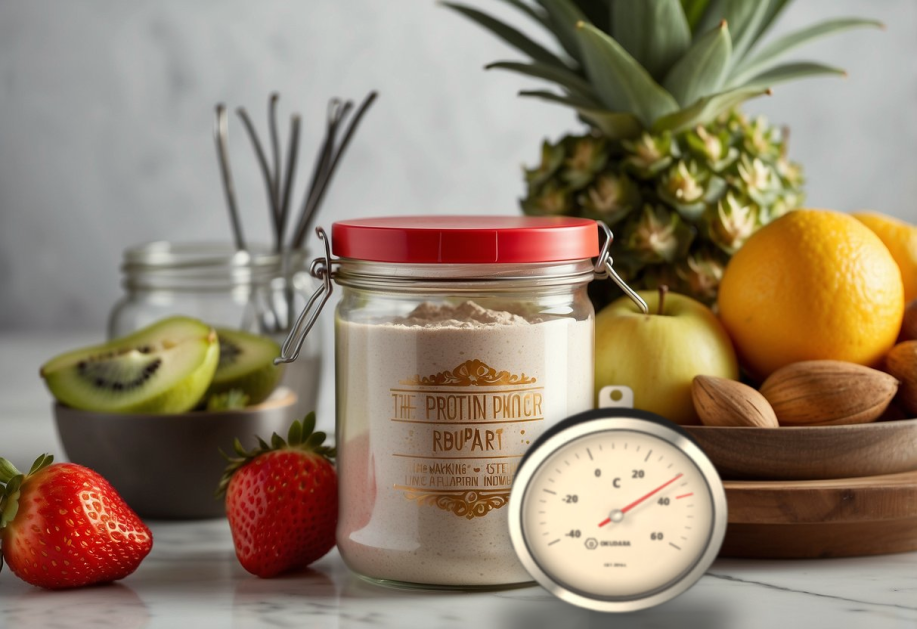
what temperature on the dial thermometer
32 °C
